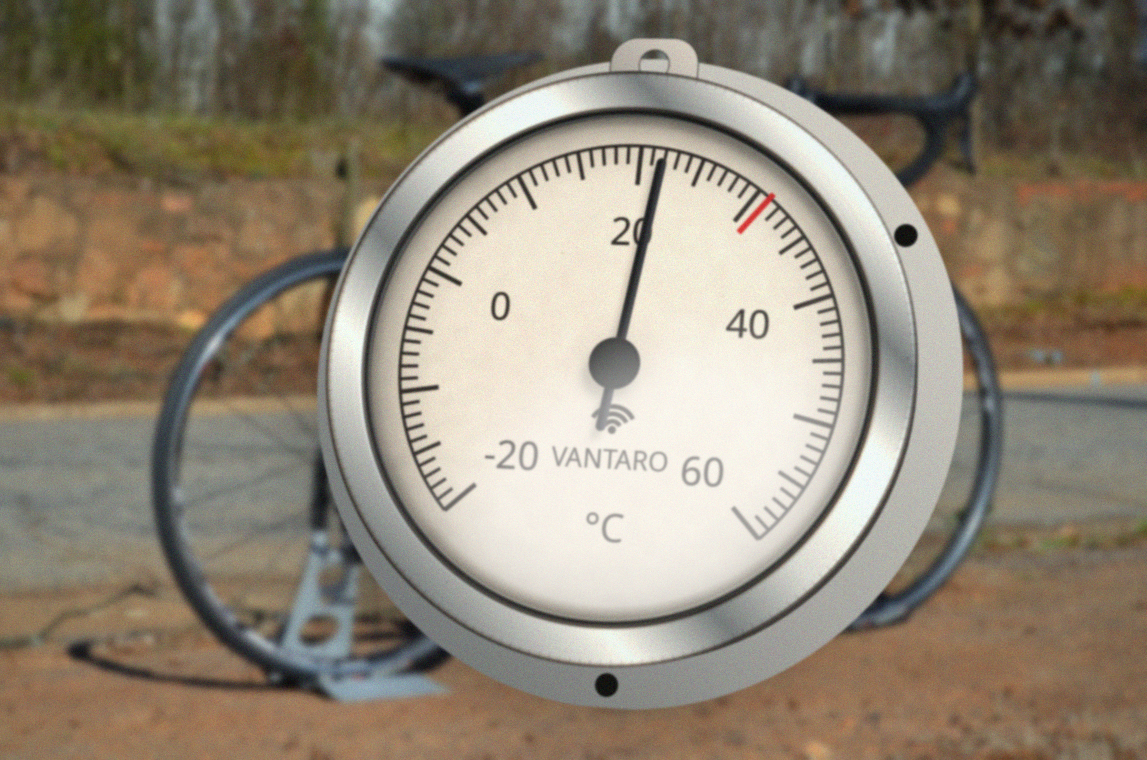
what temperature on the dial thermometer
22 °C
